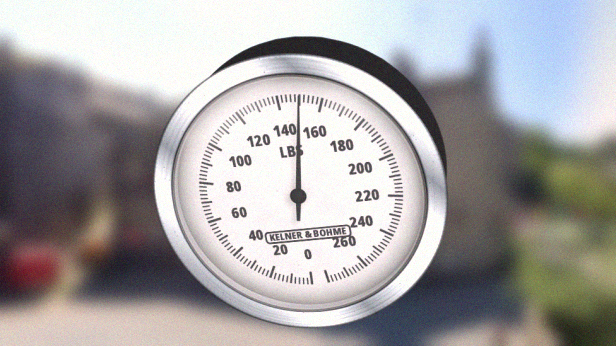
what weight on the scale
150 lb
